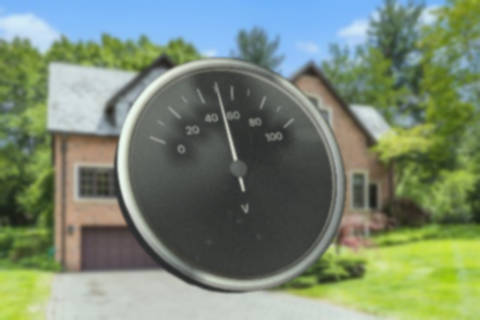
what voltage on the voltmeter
50 V
